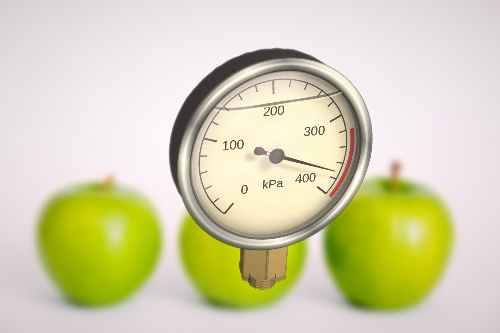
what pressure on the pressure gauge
370 kPa
